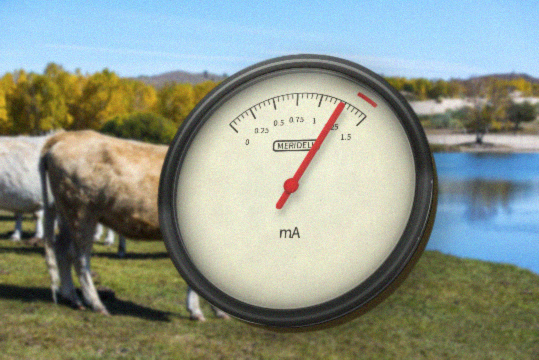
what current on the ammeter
1.25 mA
